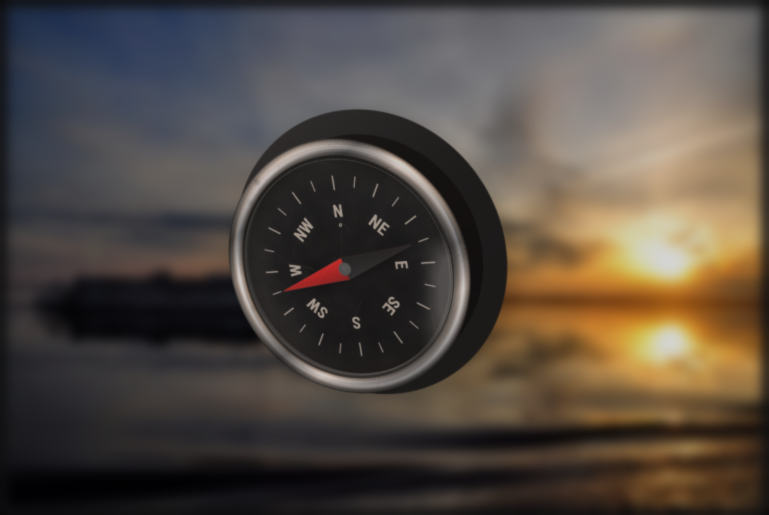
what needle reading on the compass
255 °
